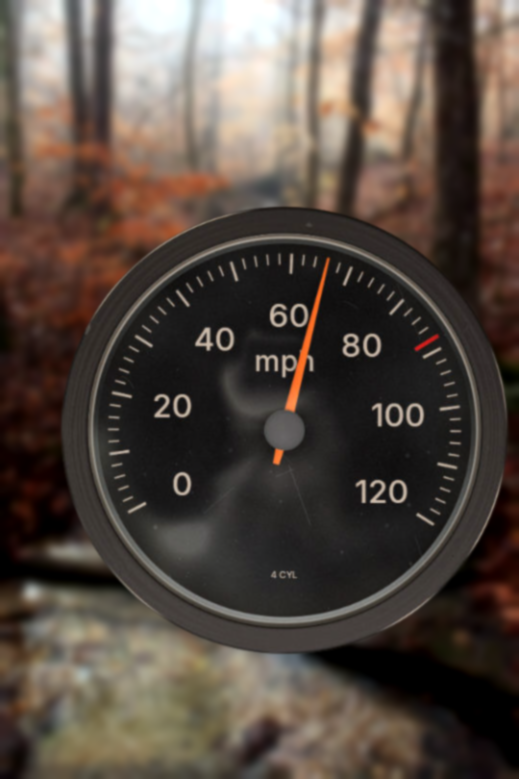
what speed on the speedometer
66 mph
